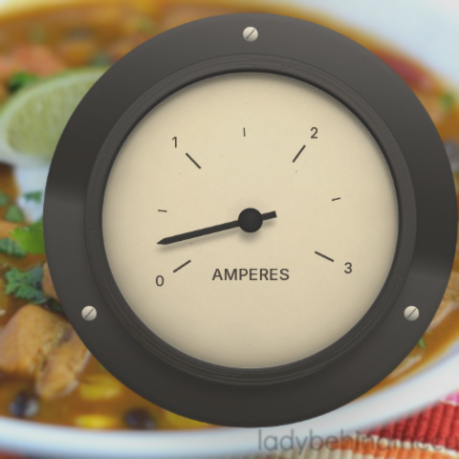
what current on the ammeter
0.25 A
